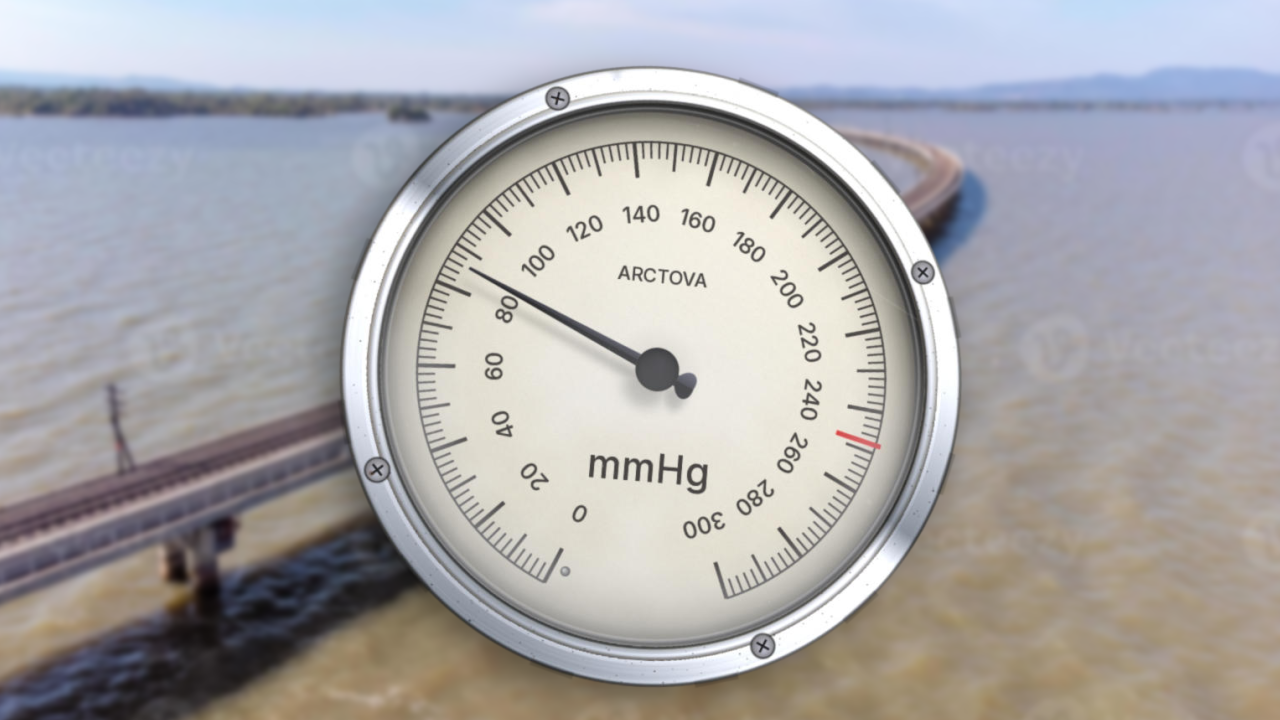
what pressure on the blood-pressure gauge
86 mmHg
